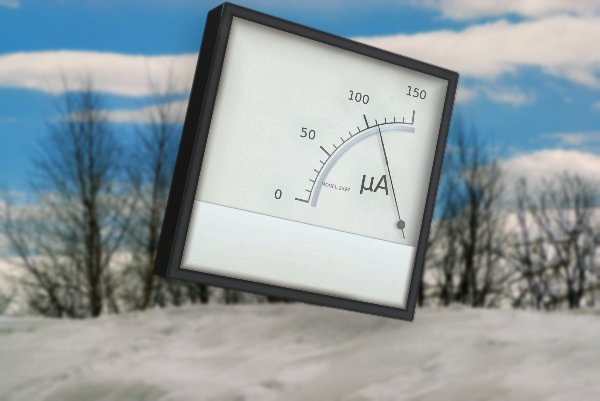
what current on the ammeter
110 µA
